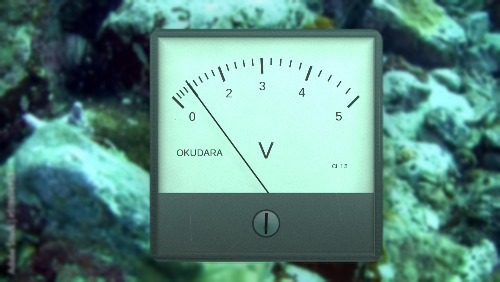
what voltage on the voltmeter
1 V
